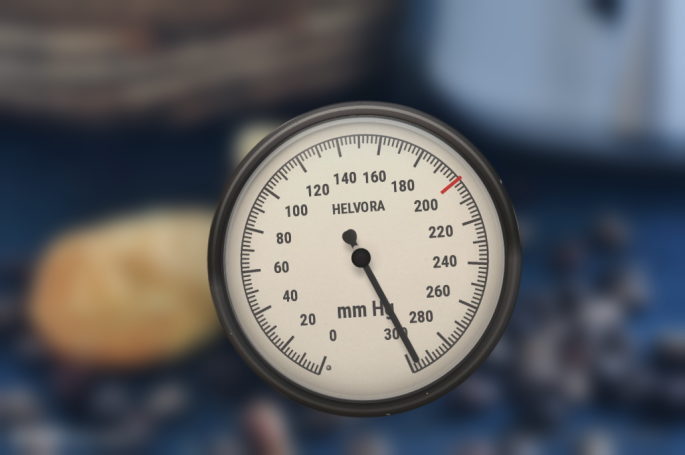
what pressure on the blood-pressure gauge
296 mmHg
